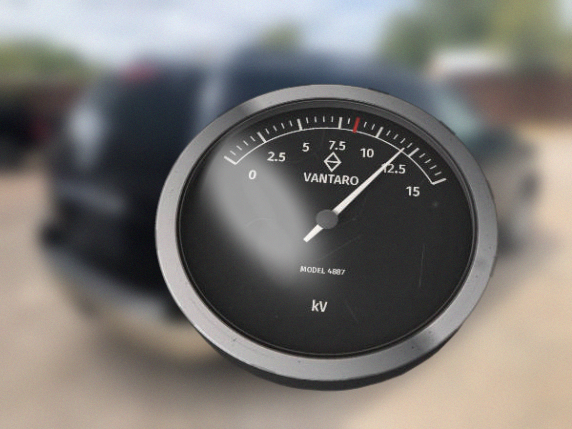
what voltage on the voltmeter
12 kV
